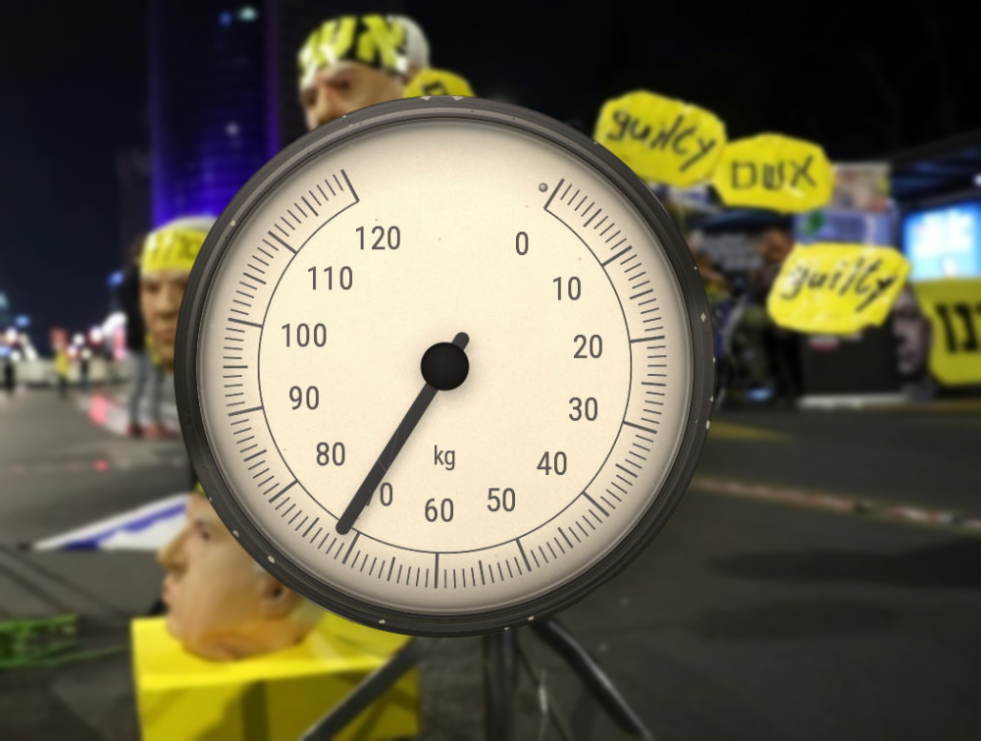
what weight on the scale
72 kg
